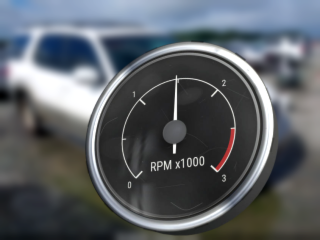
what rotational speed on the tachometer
1500 rpm
